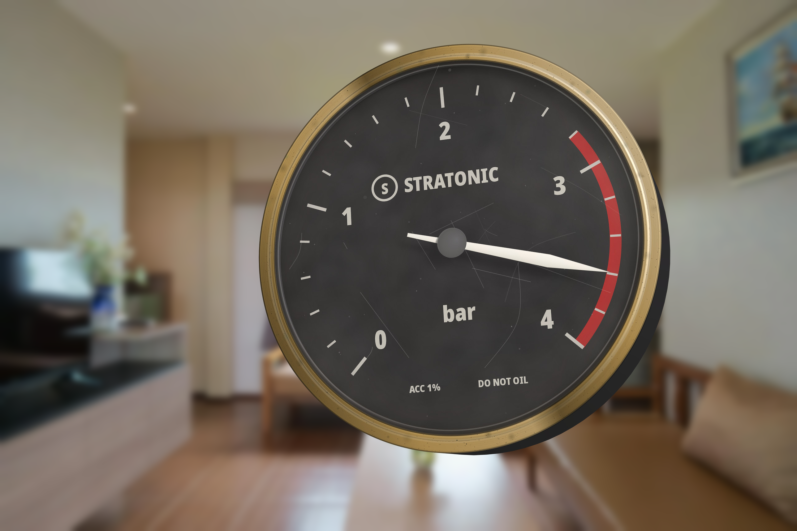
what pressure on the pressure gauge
3.6 bar
